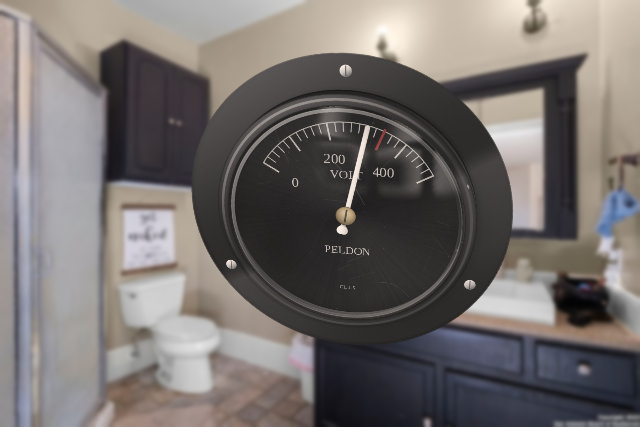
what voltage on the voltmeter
300 V
